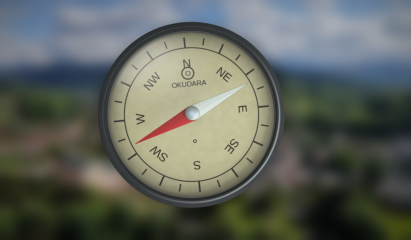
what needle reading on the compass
247.5 °
